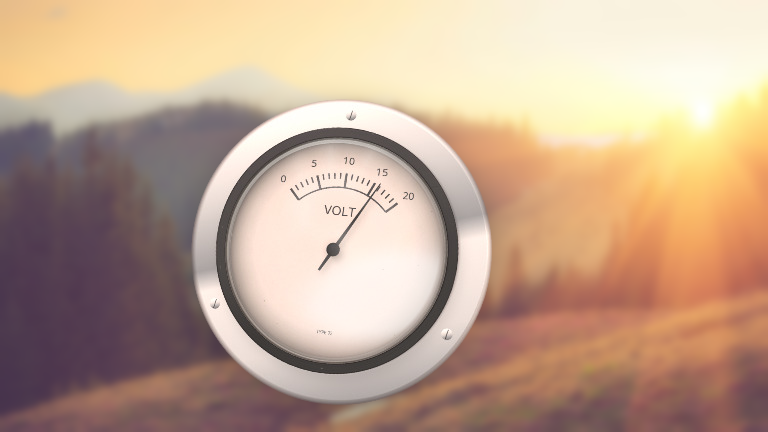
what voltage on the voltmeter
16 V
